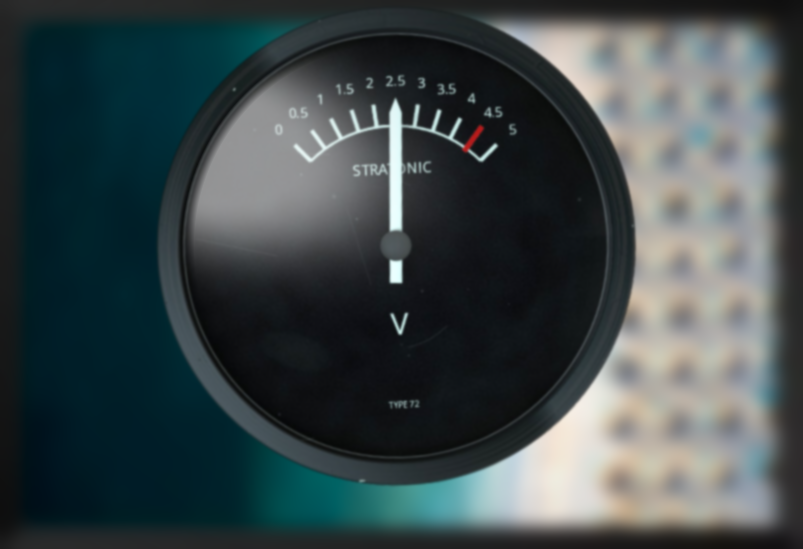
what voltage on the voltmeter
2.5 V
